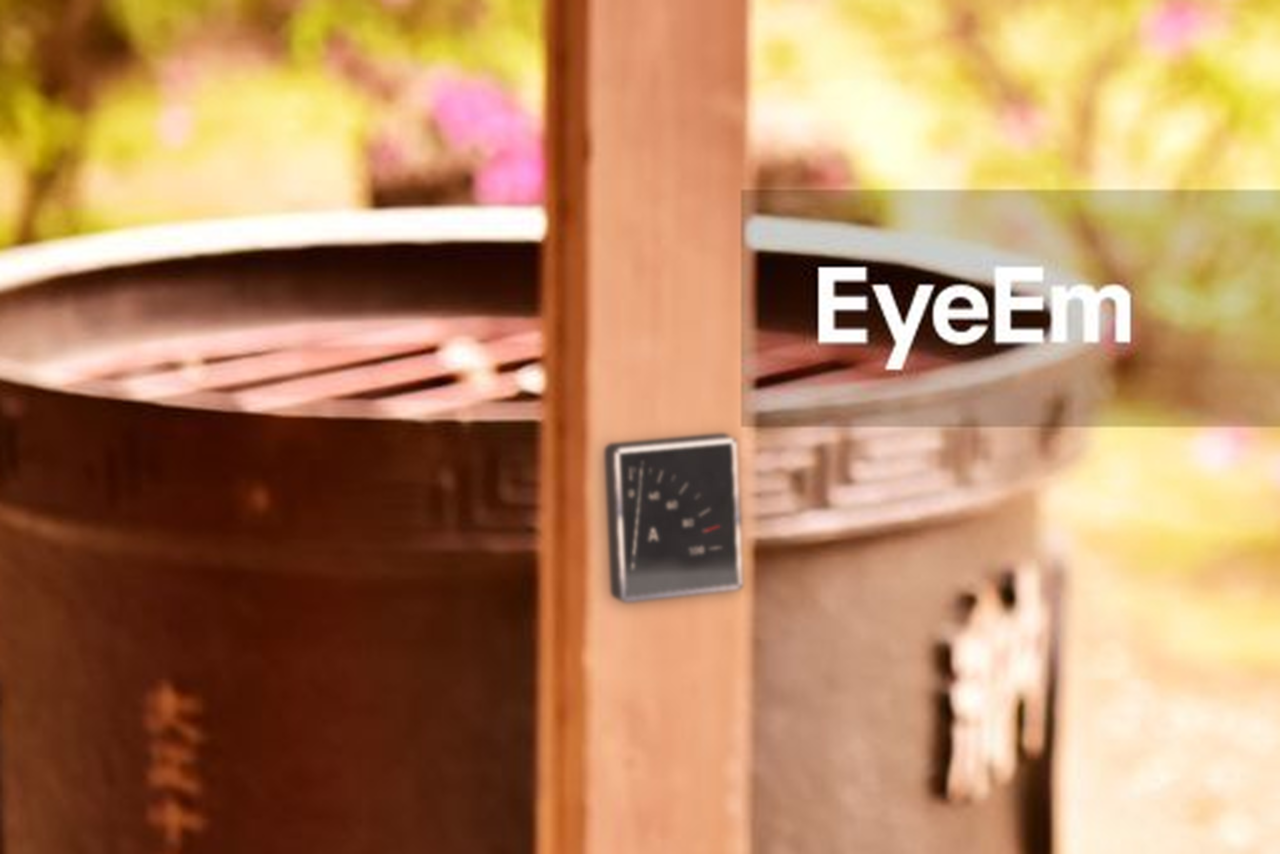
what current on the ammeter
20 A
